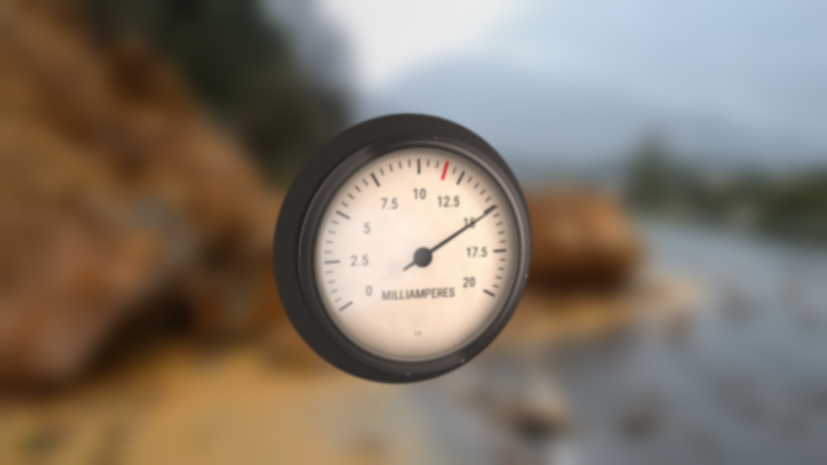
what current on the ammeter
15 mA
